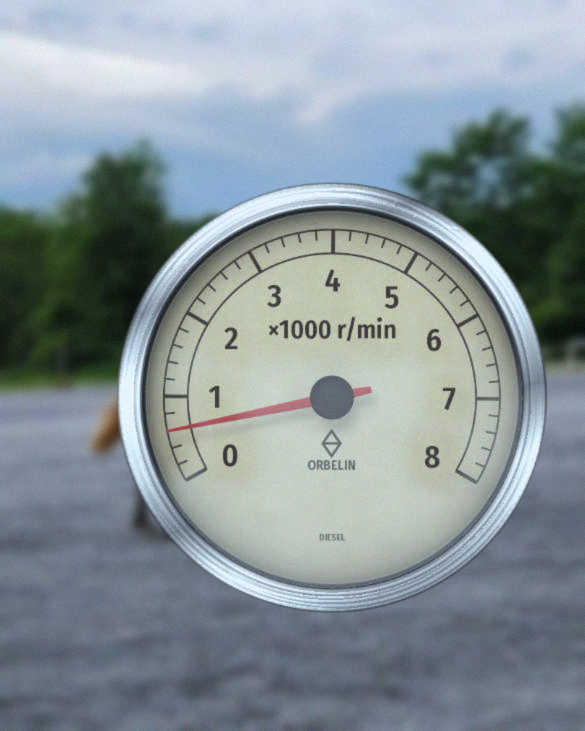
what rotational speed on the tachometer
600 rpm
